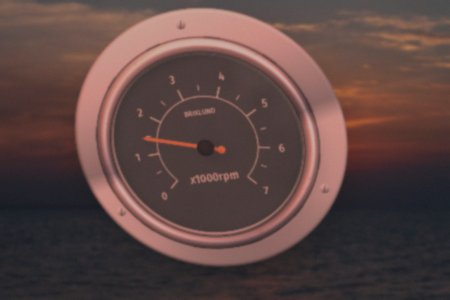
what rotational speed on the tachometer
1500 rpm
